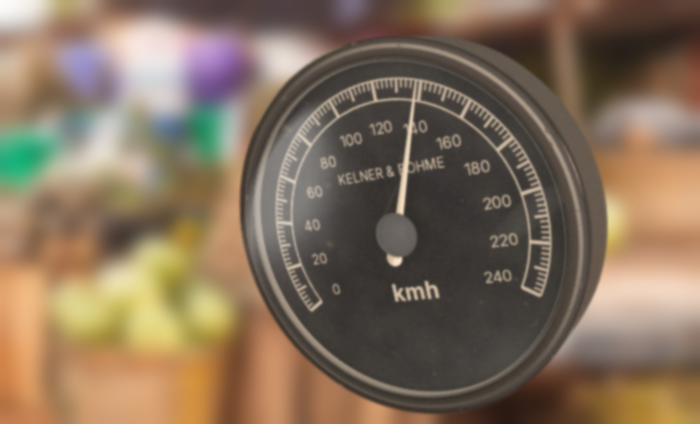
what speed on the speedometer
140 km/h
